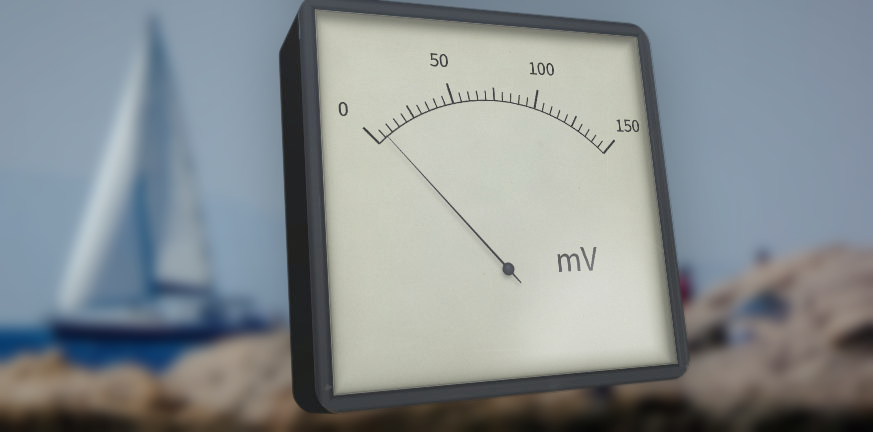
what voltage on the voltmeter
5 mV
